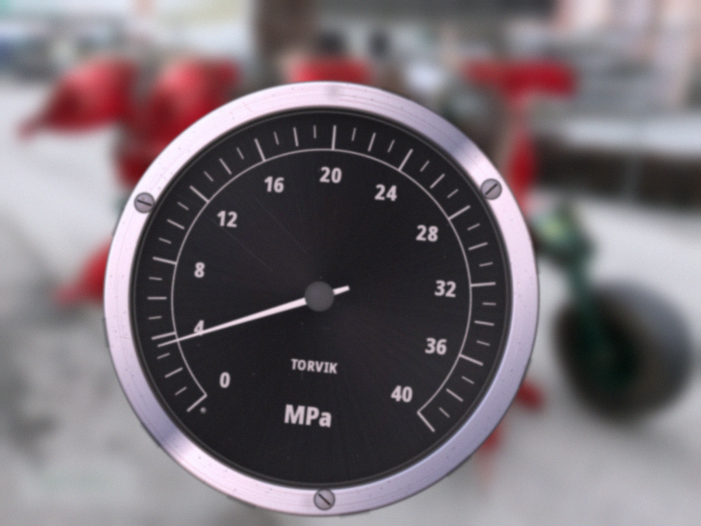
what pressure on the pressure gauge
3.5 MPa
